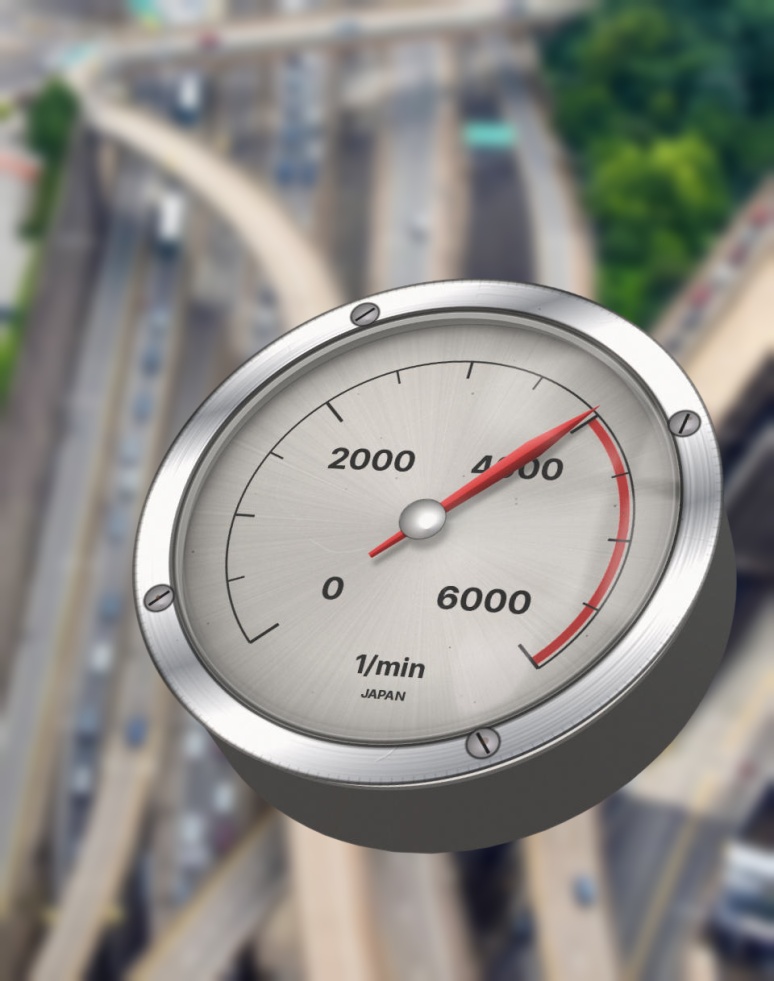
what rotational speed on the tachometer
4000 rpm
